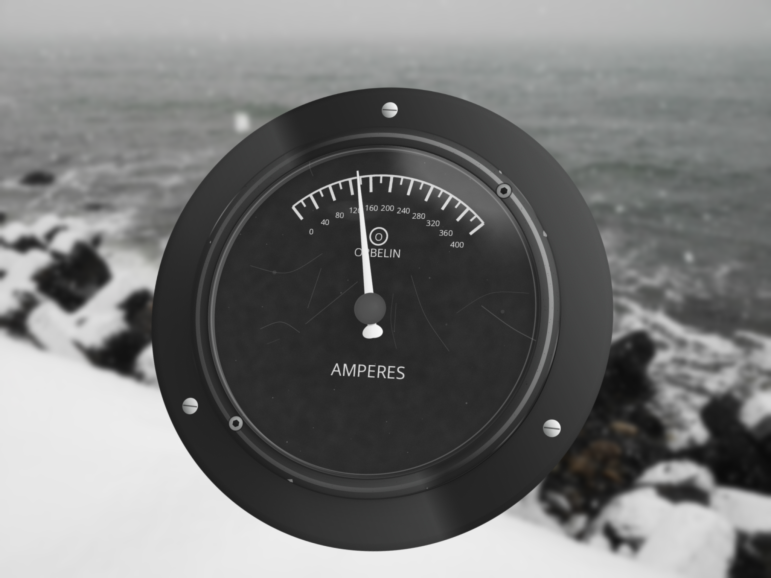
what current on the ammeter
140 A
